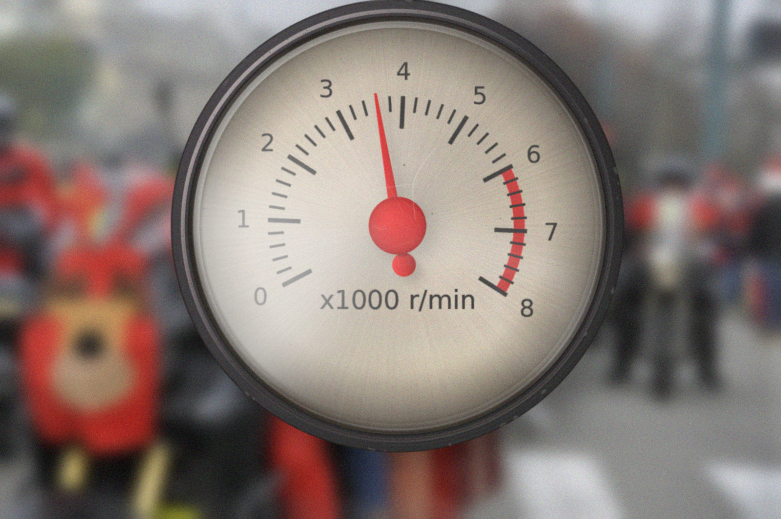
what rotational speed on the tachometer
3600 rpm
